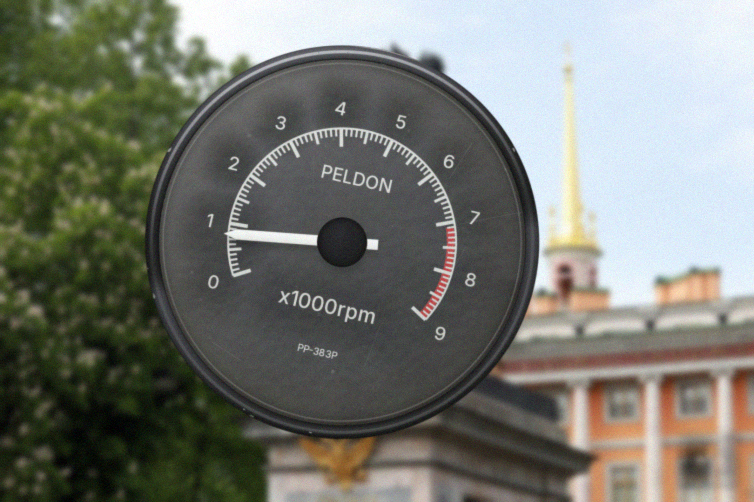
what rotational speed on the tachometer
800 rpm
